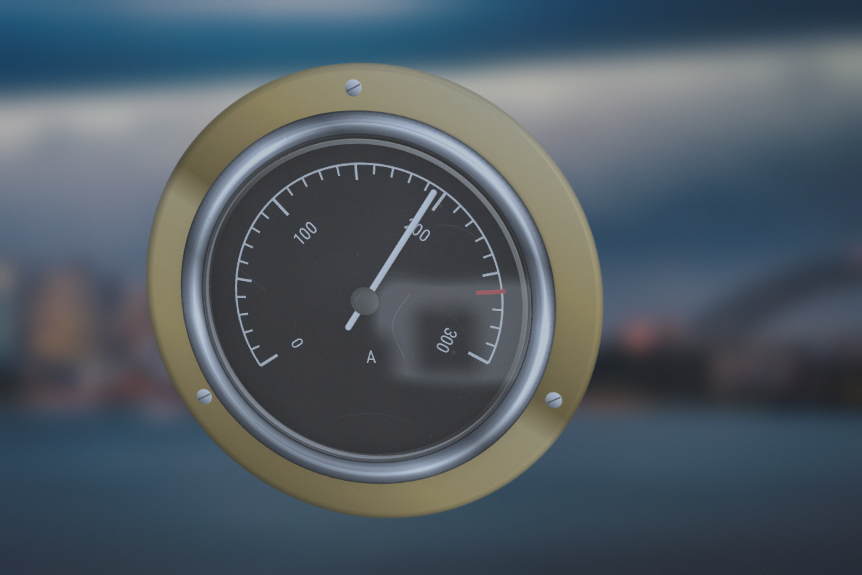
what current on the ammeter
195 A
